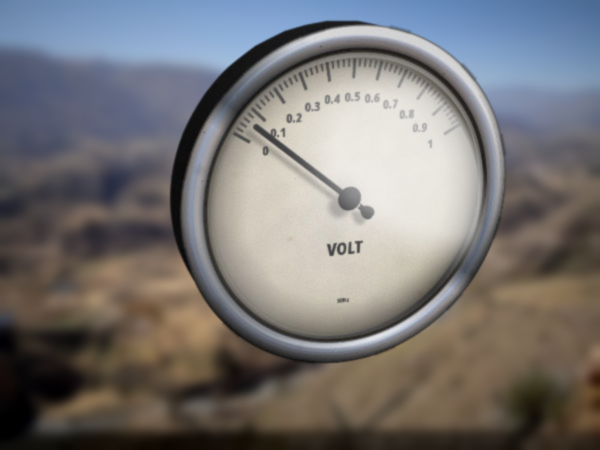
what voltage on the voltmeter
0.06 V
